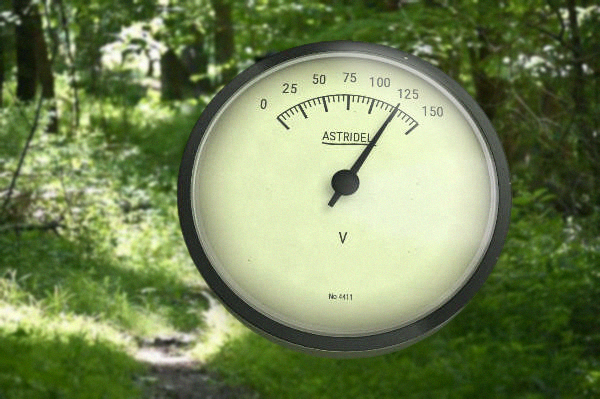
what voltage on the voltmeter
125 V
